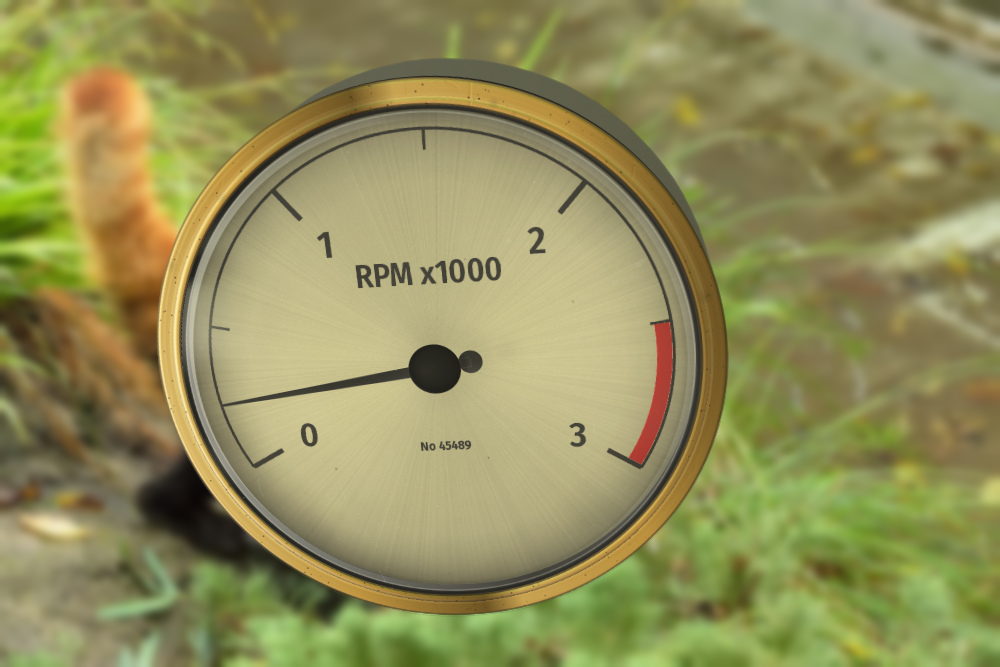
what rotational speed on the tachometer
250 rpm
